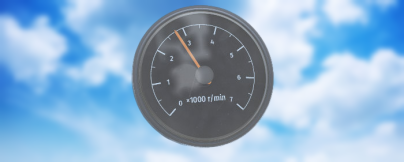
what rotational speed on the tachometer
2750 rpm
